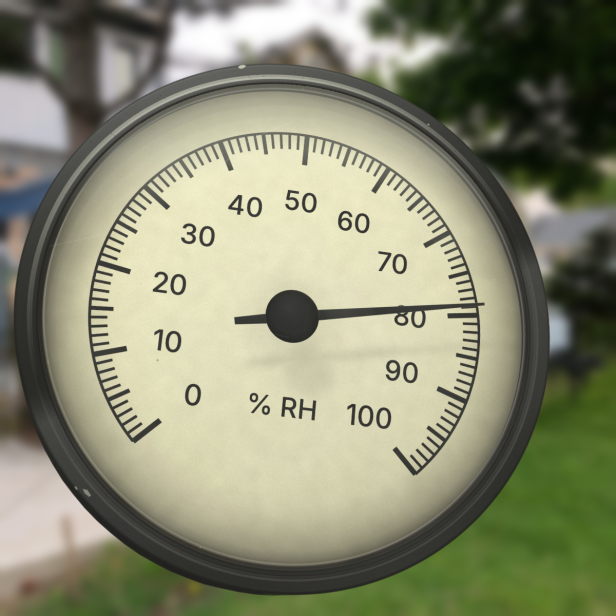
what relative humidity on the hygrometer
79 %
